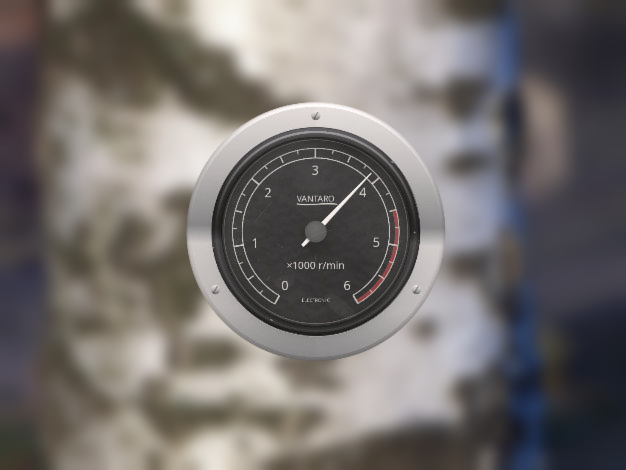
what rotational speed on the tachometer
3875 rpm
